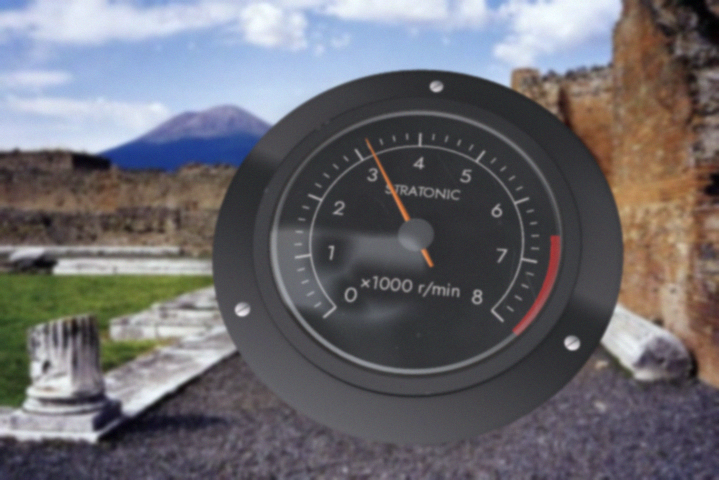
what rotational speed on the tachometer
3200 rpm
